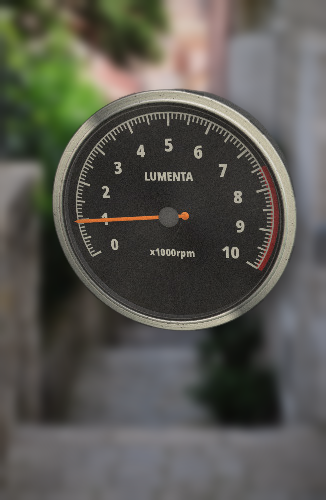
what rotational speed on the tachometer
1000 rpm
